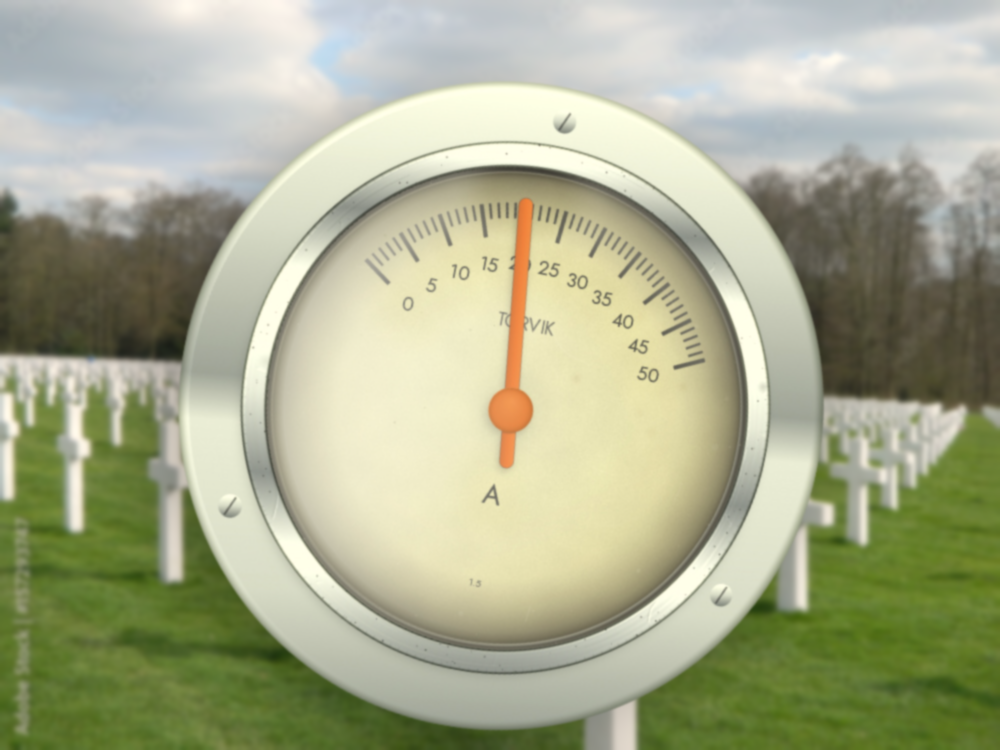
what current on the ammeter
20 A
